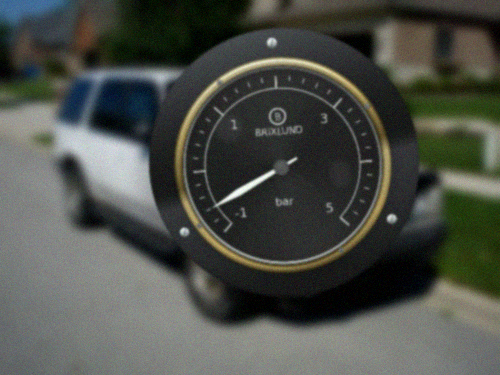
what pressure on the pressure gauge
-0.6 bar
